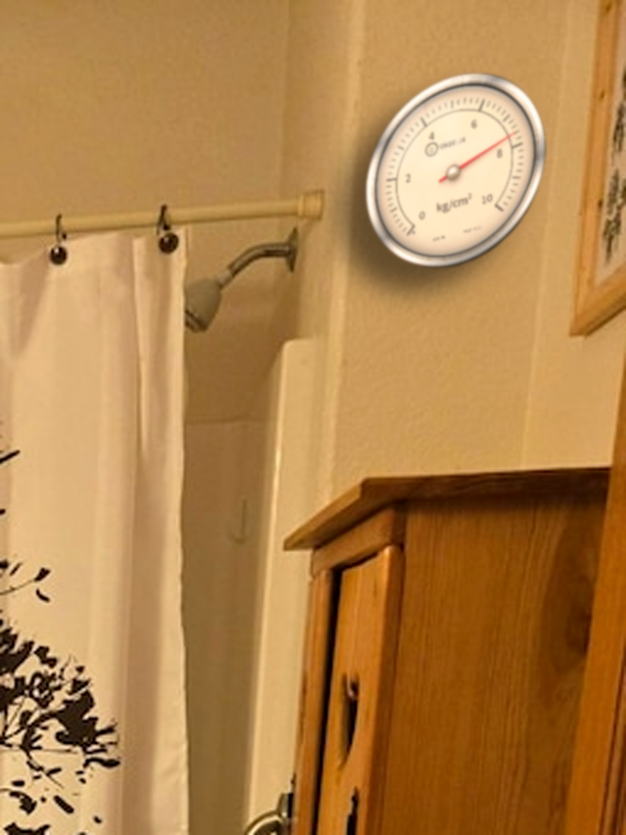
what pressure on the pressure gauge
7.6 kg/cm²
